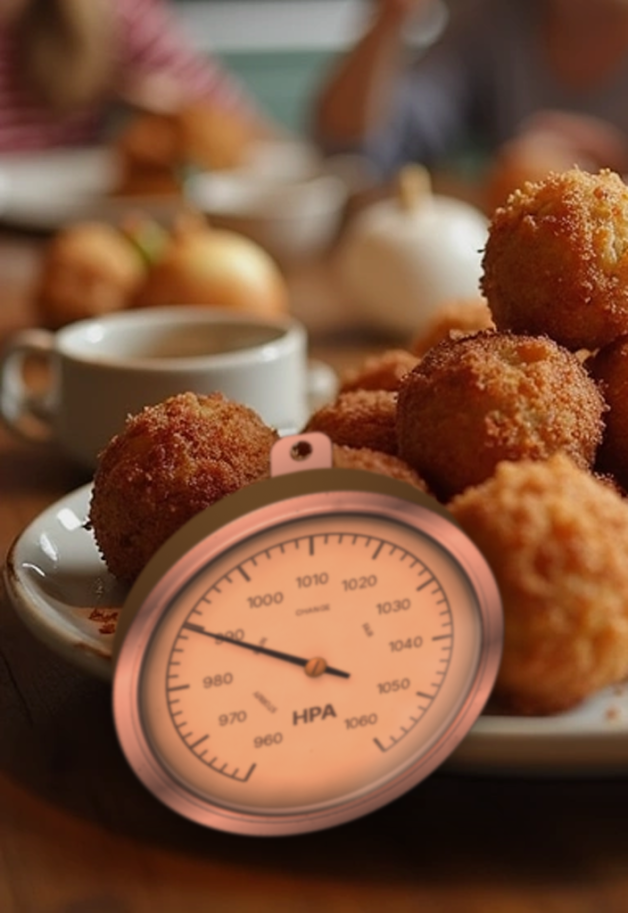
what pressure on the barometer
990 hPa
